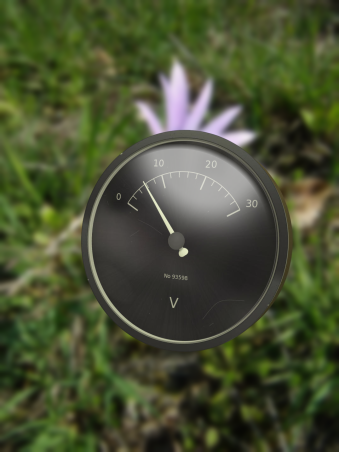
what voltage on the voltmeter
6 V
